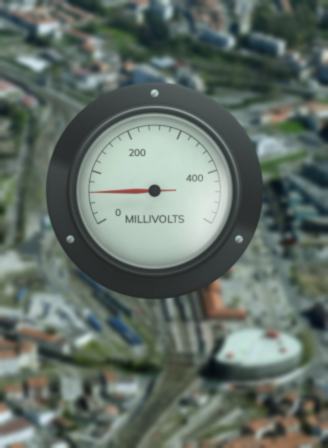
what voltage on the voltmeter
60 mV
